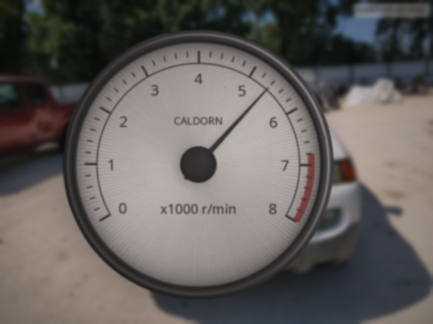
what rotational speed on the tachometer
5400 rpm
